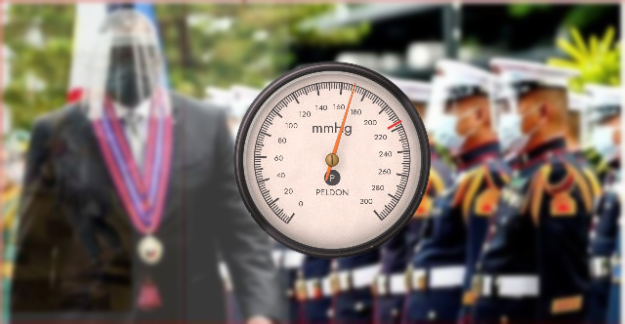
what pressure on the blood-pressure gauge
170 mmHg
